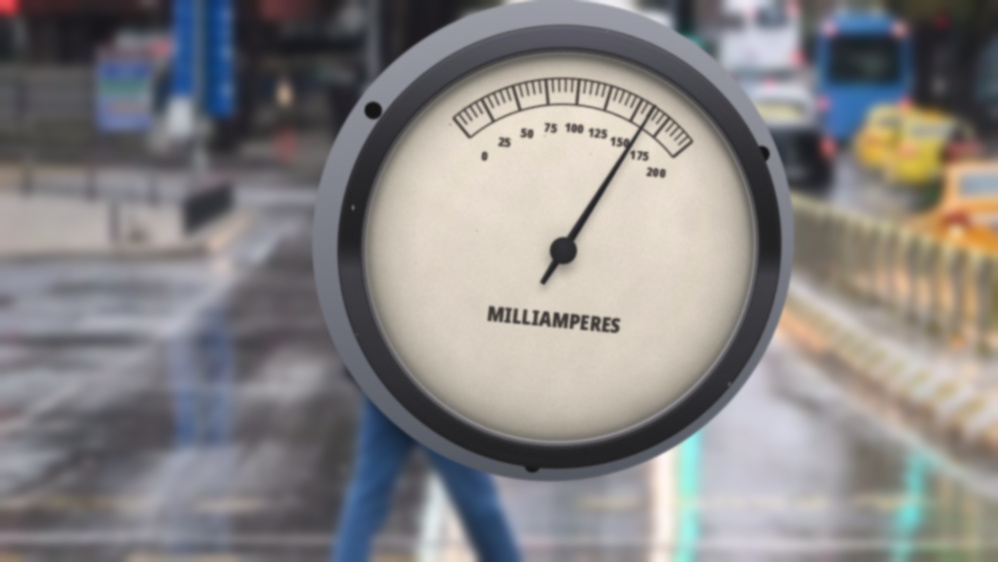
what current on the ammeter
160 mA
